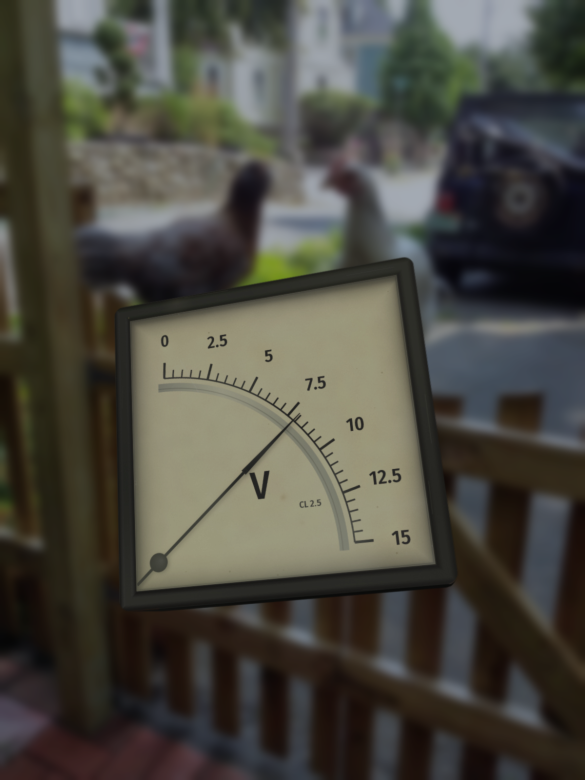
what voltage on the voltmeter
8 V
